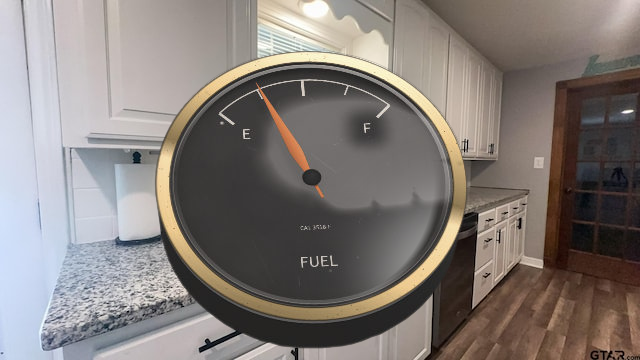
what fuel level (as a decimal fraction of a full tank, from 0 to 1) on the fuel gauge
0.25
